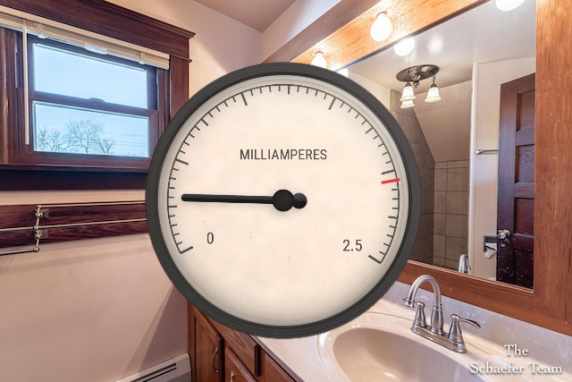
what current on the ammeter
0.3 mA
